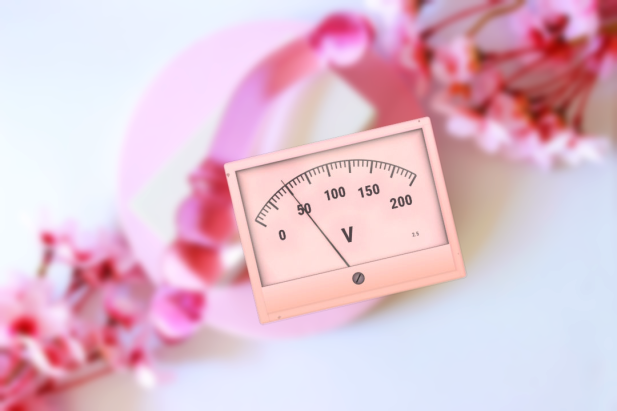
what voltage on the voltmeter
50 V
